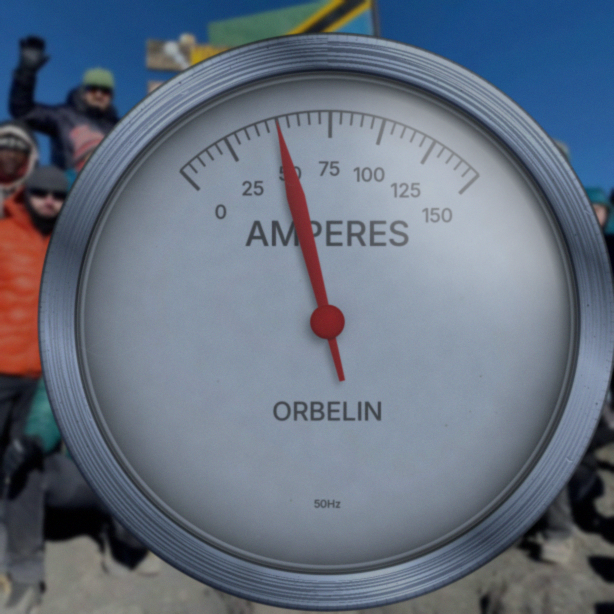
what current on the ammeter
50 A
